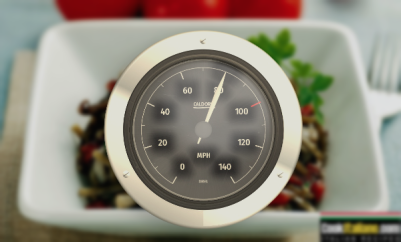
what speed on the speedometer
80 mph
